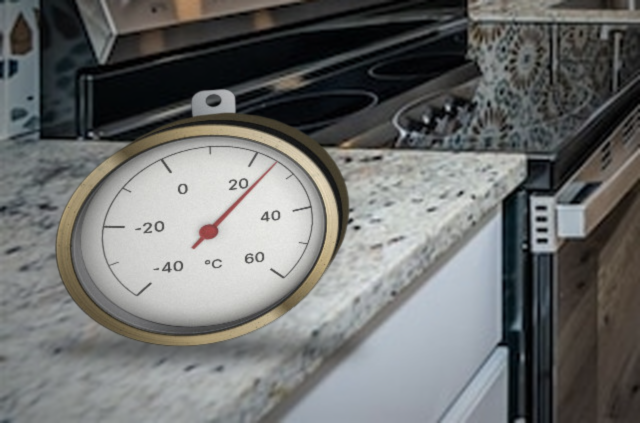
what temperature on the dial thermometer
25 °C
